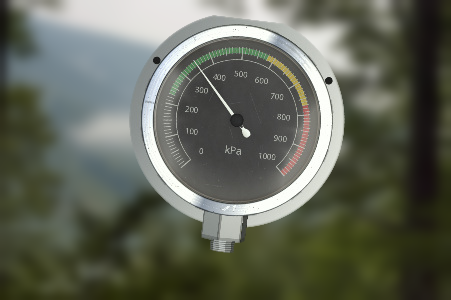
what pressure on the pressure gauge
350 kPa
